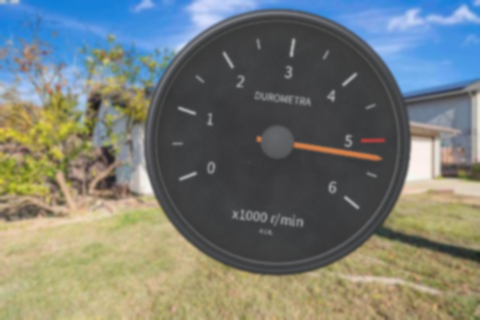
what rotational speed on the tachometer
5250 rpm
